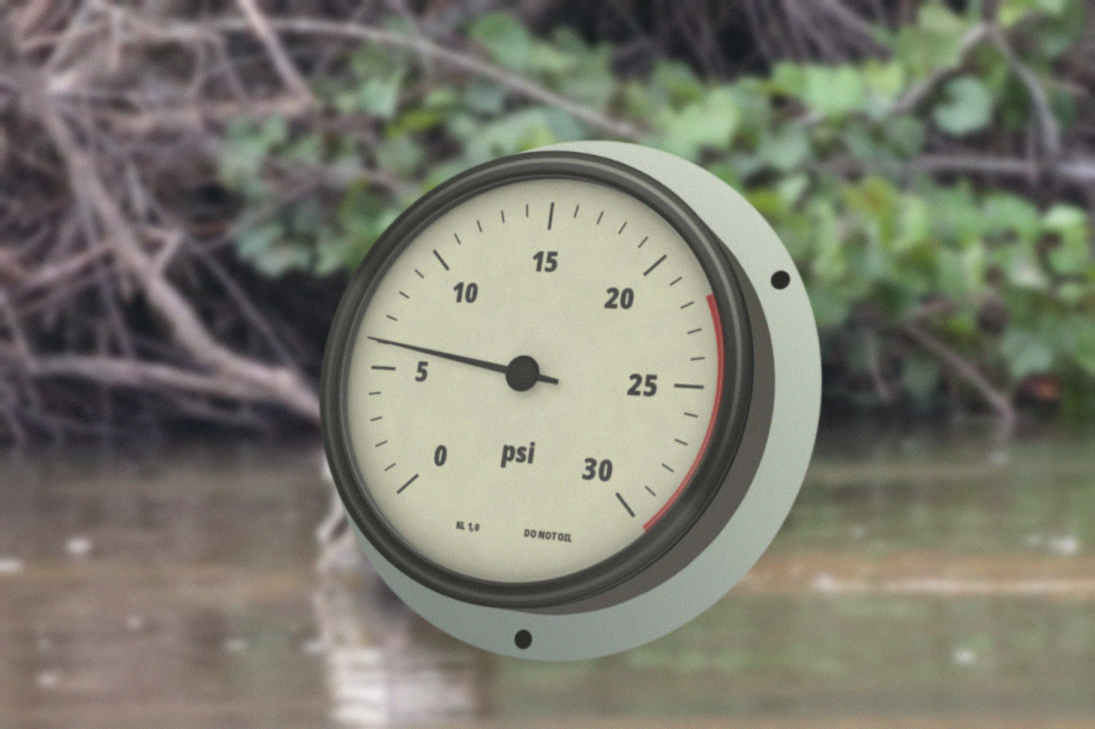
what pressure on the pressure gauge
6 psi
